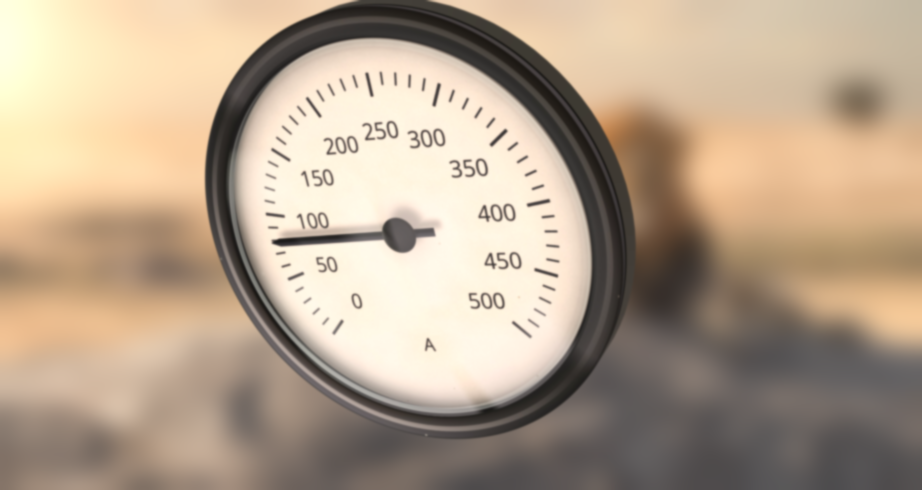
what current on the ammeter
80 A
